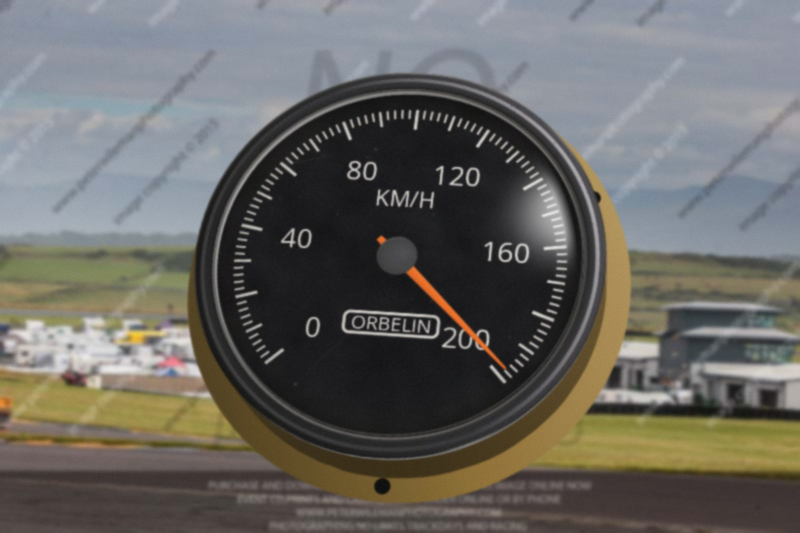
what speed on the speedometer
198 km/h
